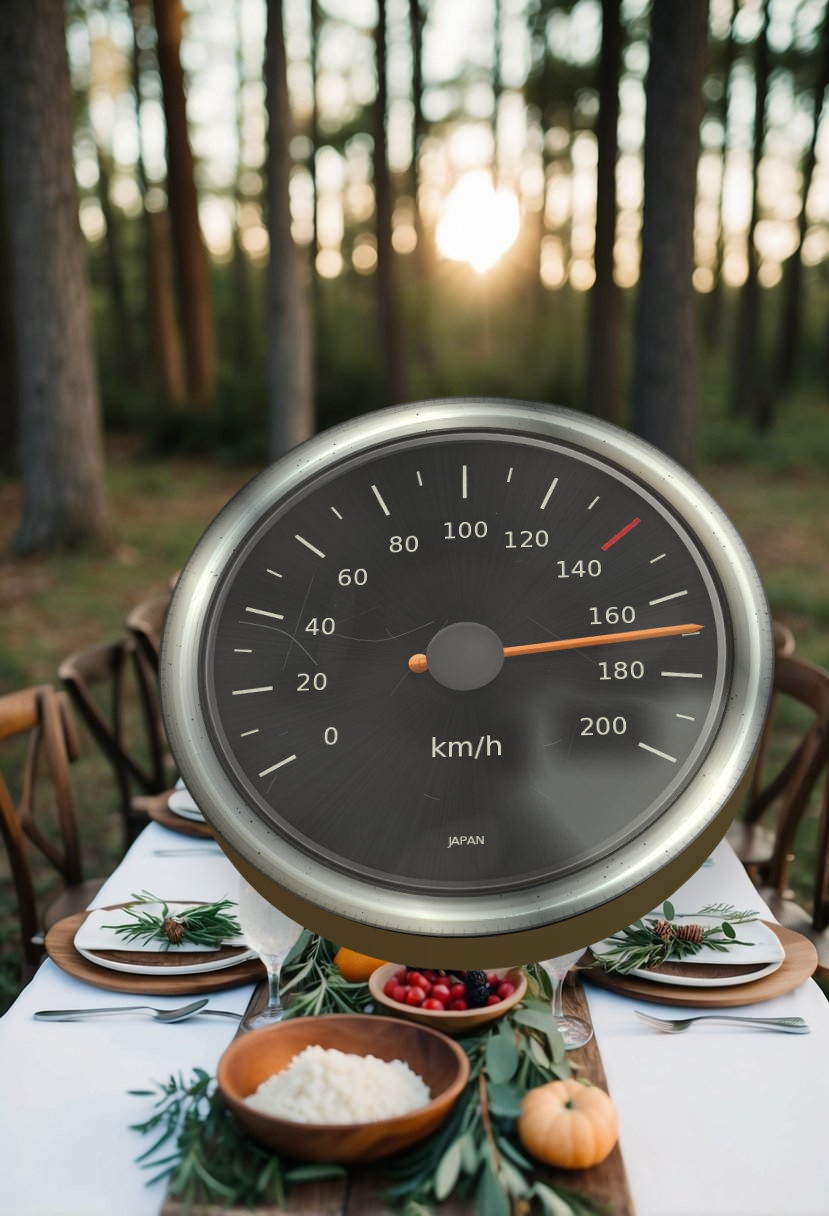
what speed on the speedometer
170 km/h
